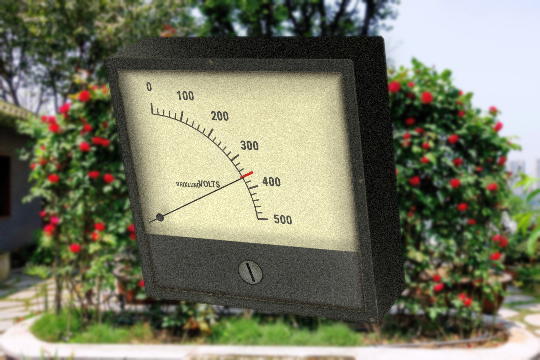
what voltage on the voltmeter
360 V
